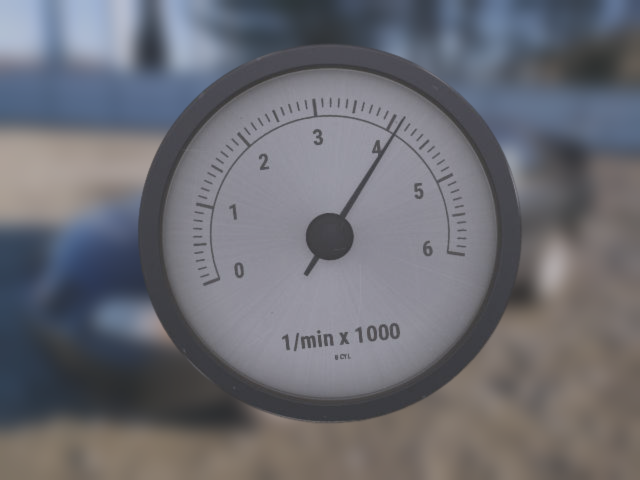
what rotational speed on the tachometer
4100 rpm
